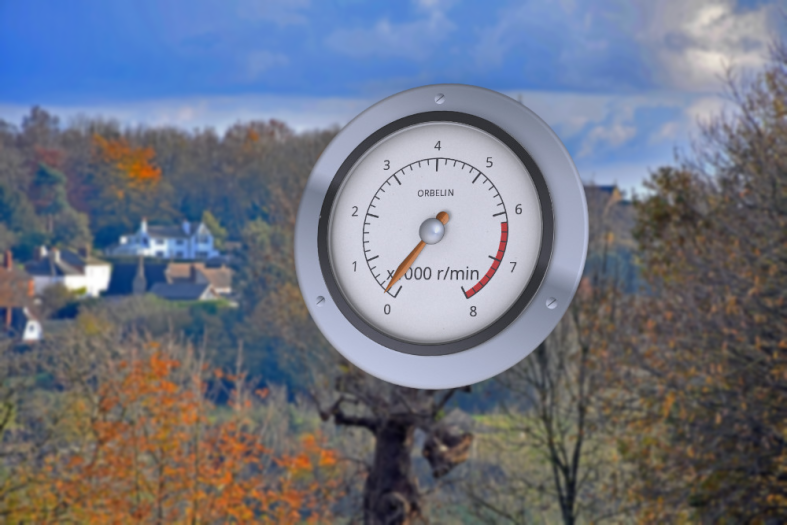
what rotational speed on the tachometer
200 rpm
